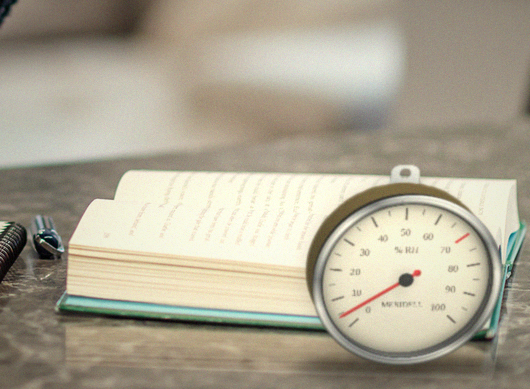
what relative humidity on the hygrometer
5 %
